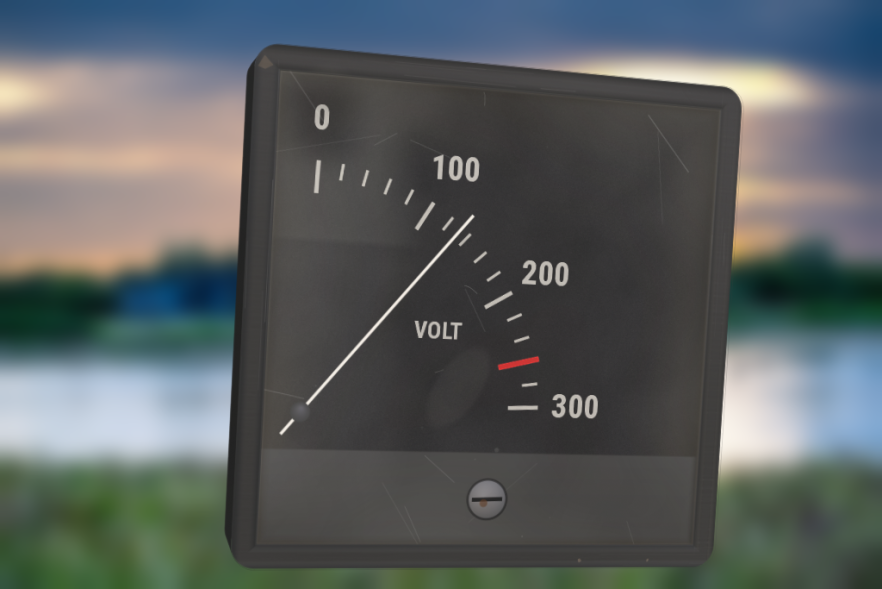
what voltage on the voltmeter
130 V
